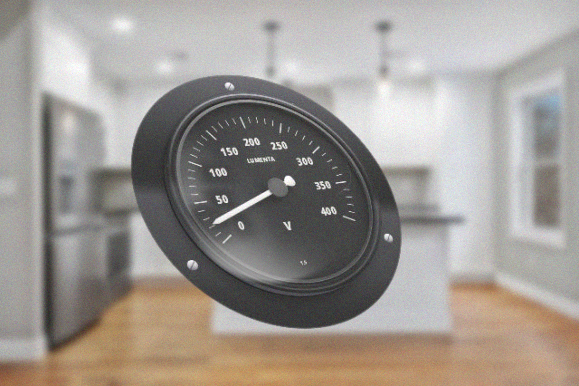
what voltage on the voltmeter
20 V
